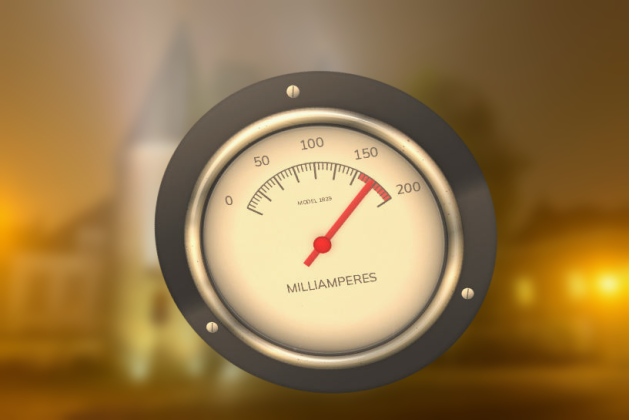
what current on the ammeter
170 mA
